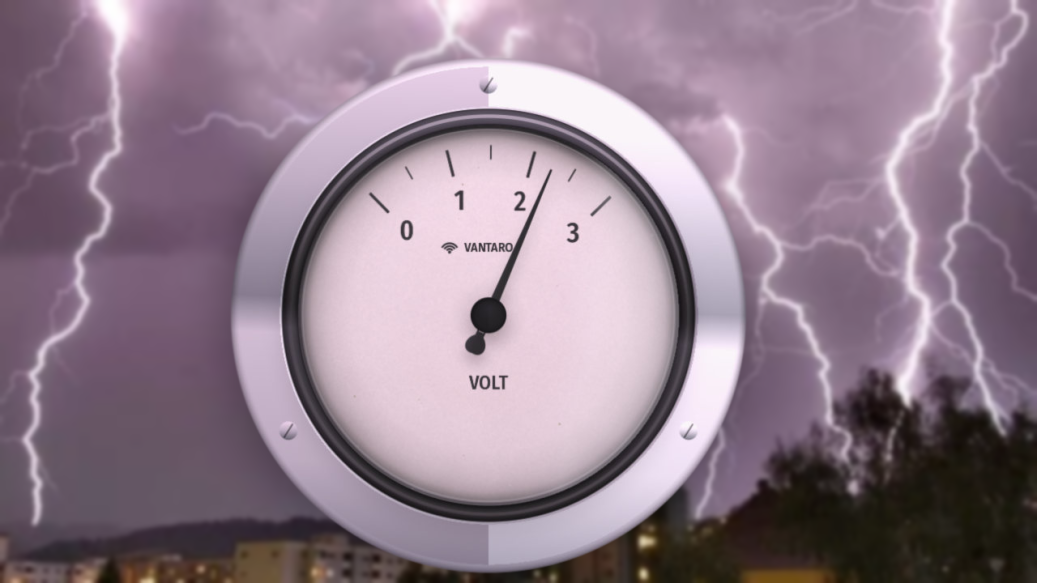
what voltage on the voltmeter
2.25 V
